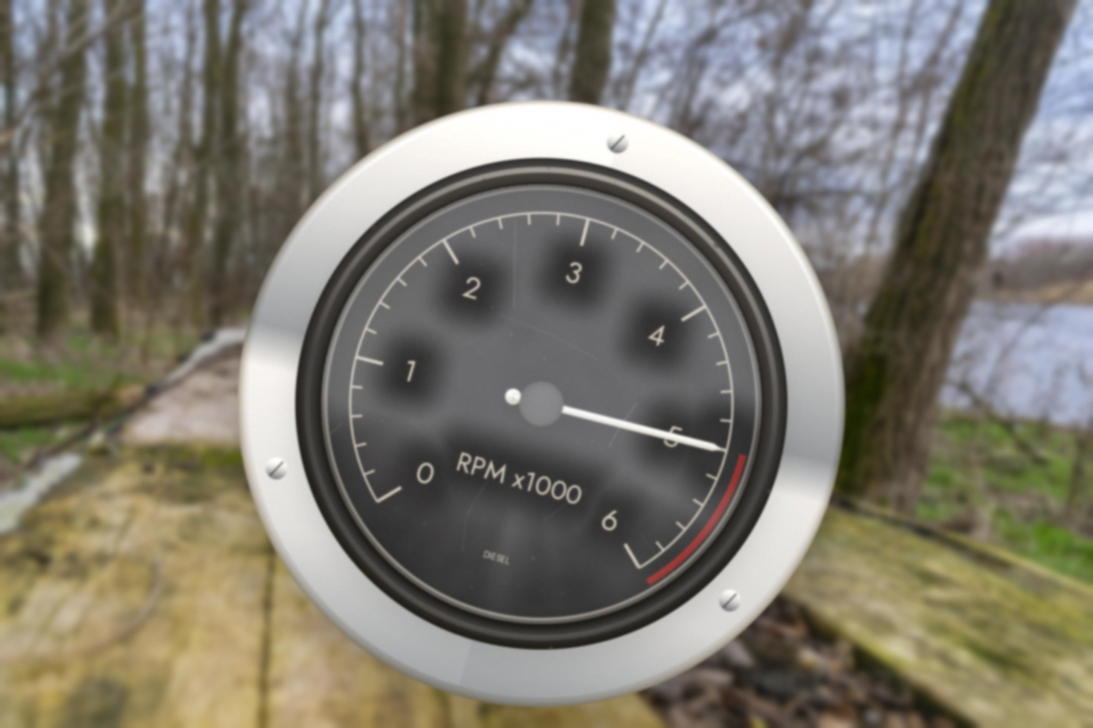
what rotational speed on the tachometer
5000 rpm
